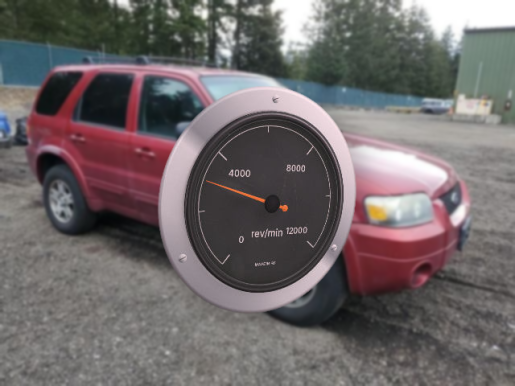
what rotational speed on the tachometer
3000 rpm
